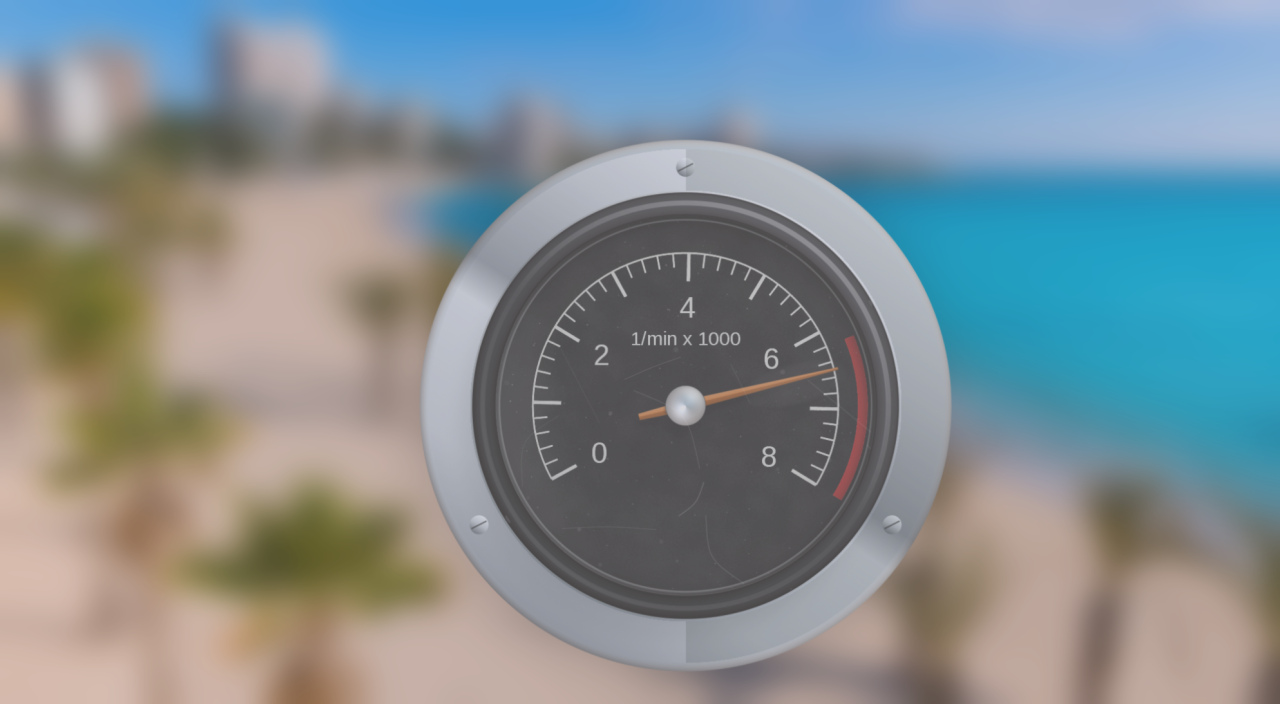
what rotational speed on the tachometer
6500 rpm
